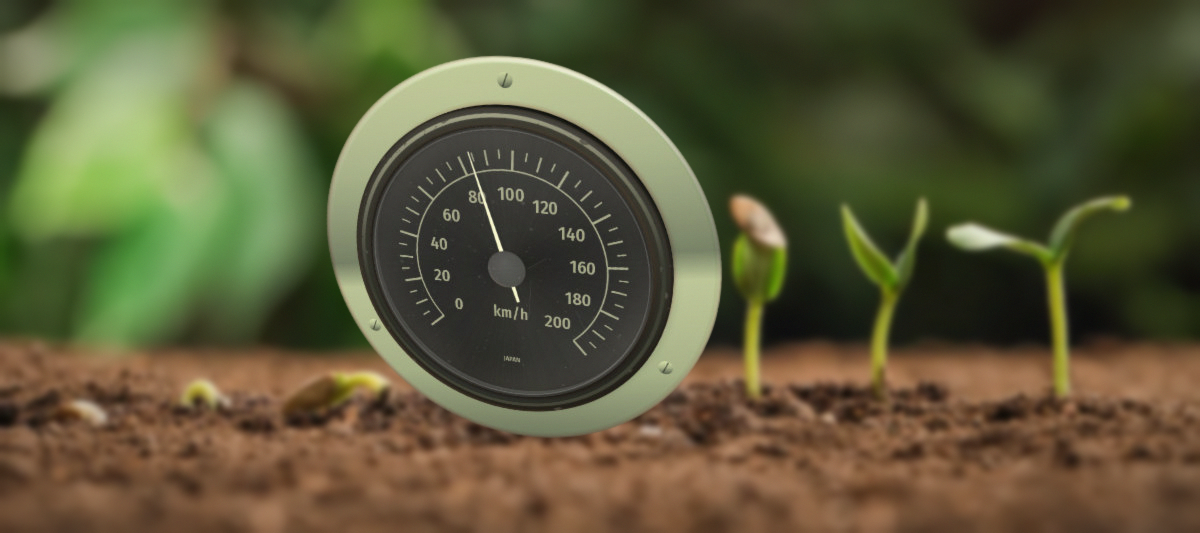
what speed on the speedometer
85 km/h
